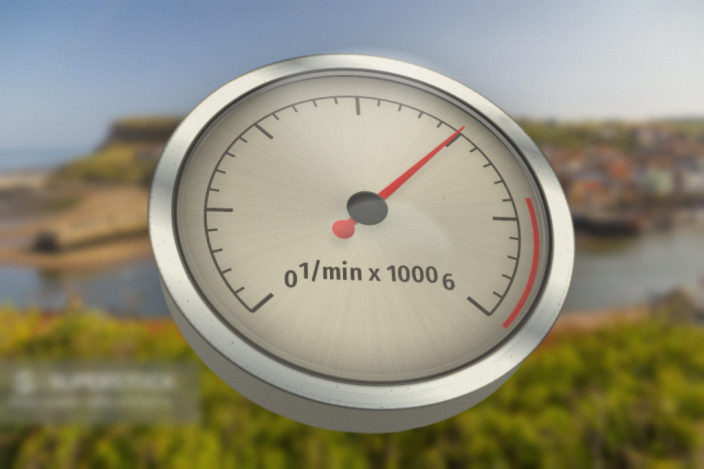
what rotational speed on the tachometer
4000 rpm
